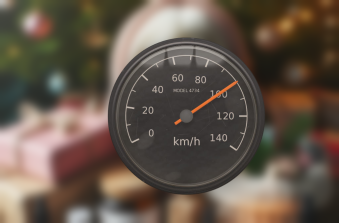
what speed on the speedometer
100 km/h
